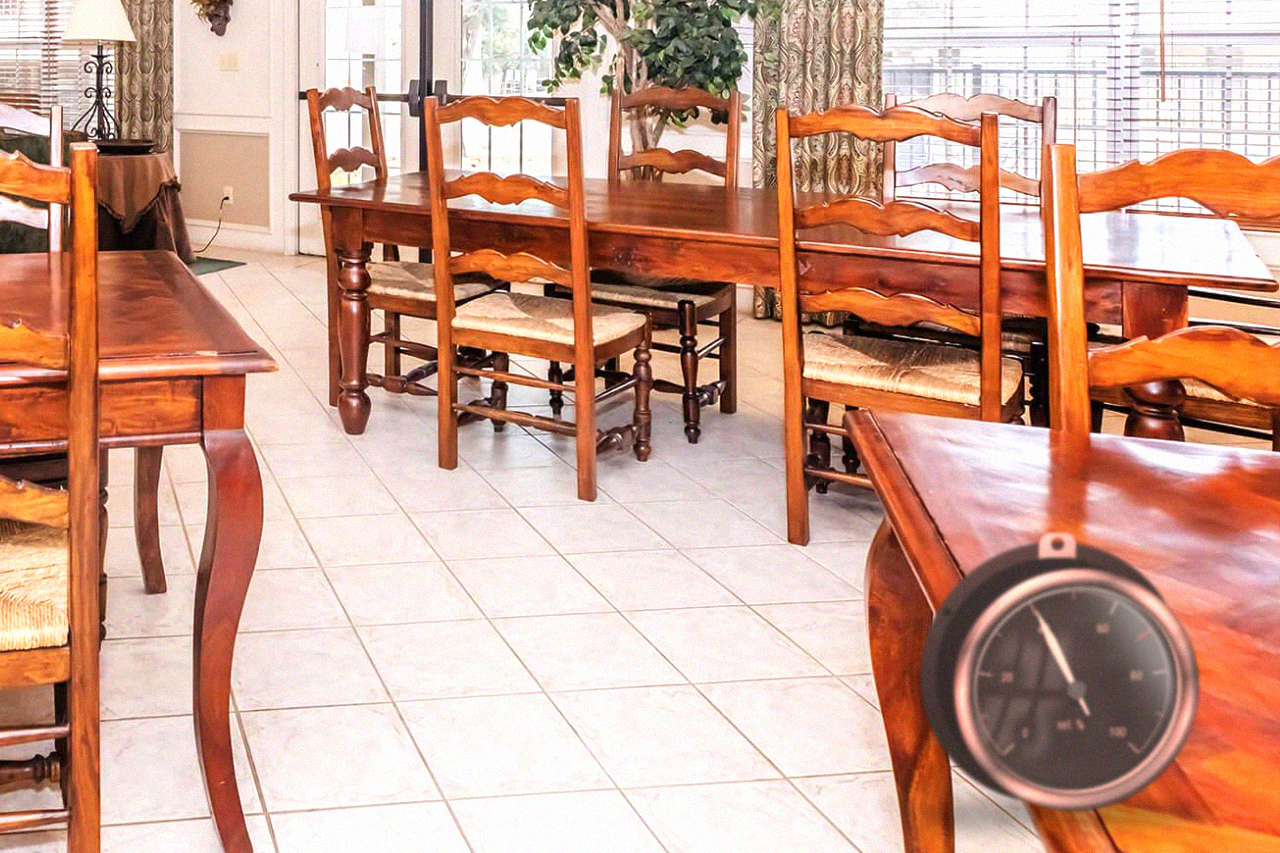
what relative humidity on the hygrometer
40 %
